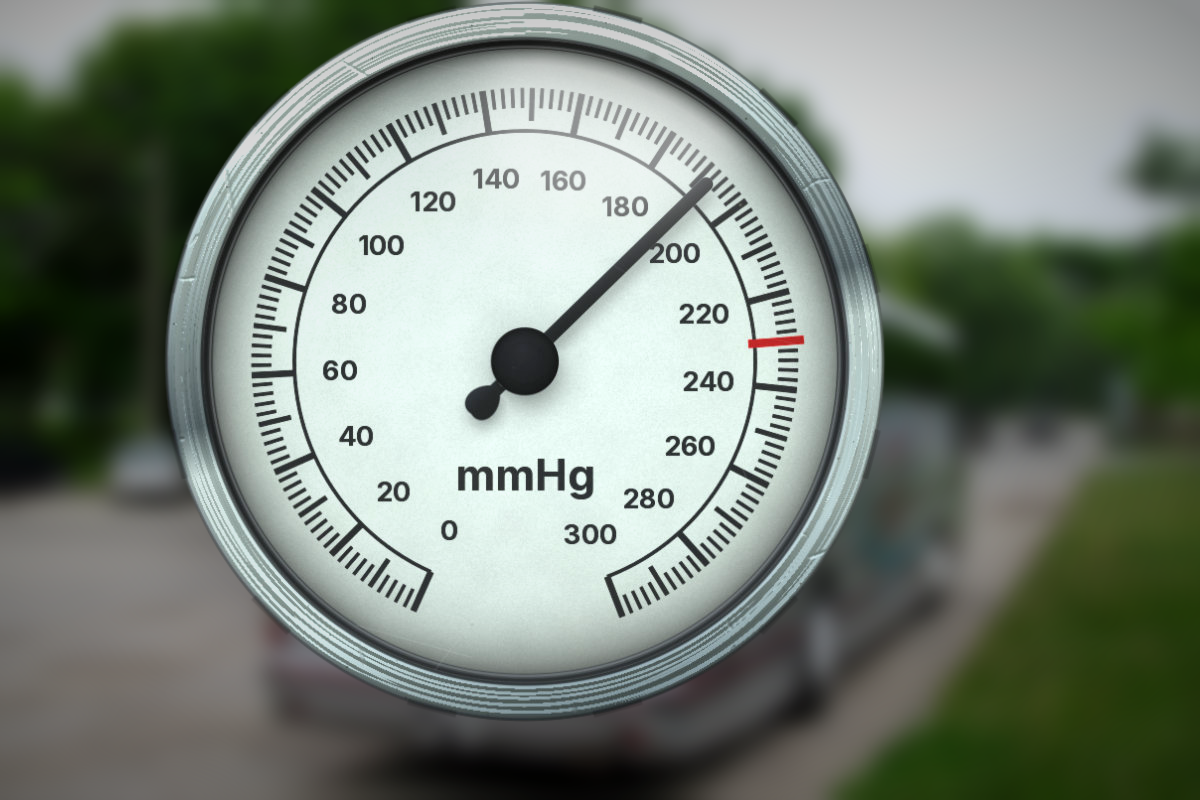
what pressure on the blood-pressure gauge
192 mmHg
